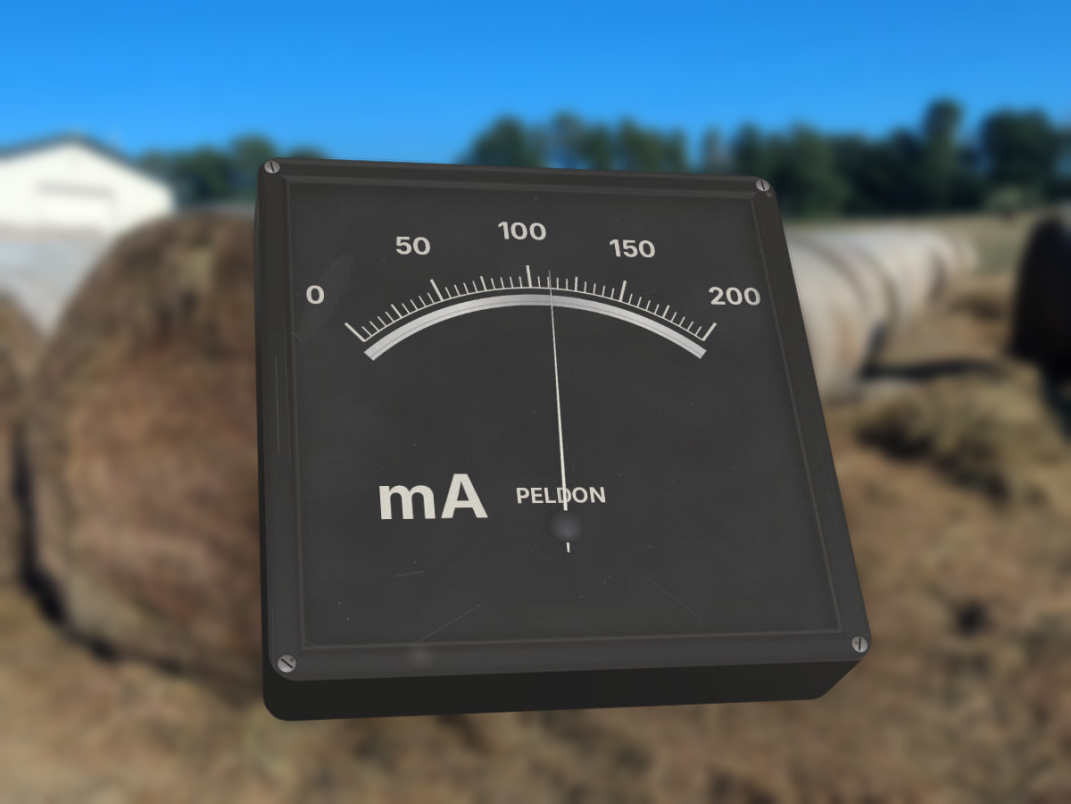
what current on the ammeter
110 mA
